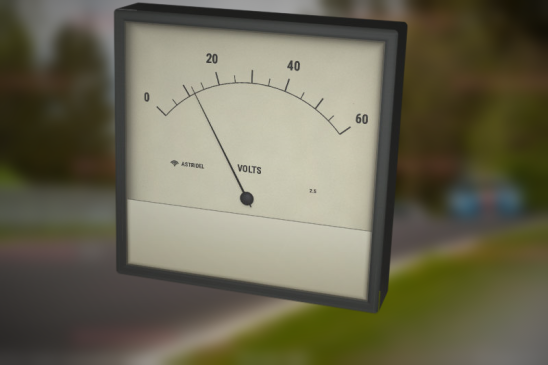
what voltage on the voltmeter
12.5 V
